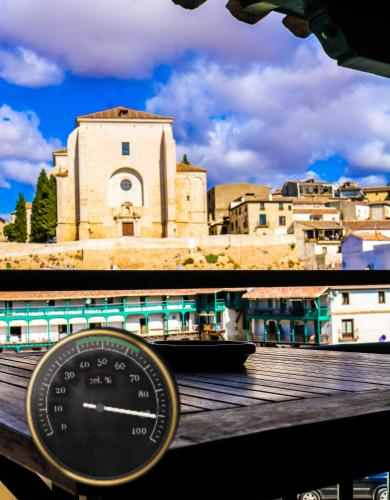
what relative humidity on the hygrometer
90 %
